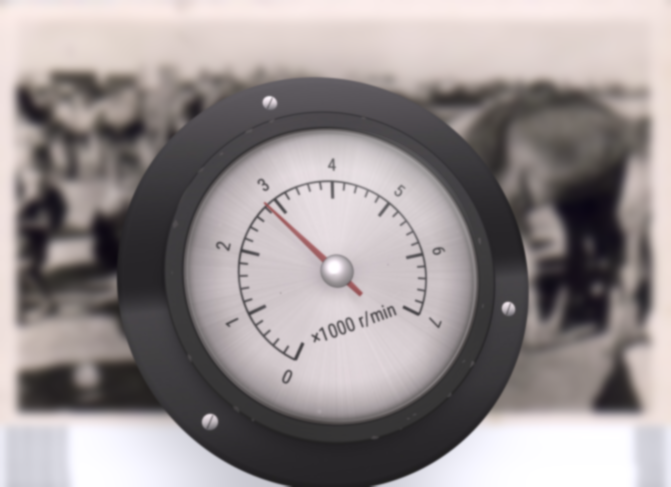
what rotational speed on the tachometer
2800 rpm
